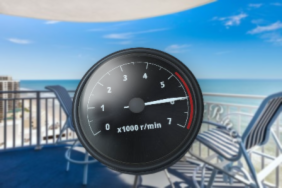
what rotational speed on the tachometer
6000 rpm
